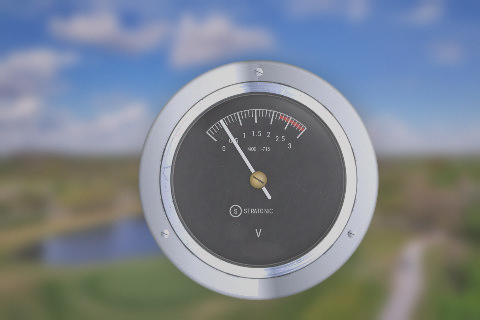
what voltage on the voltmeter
0.5 V
